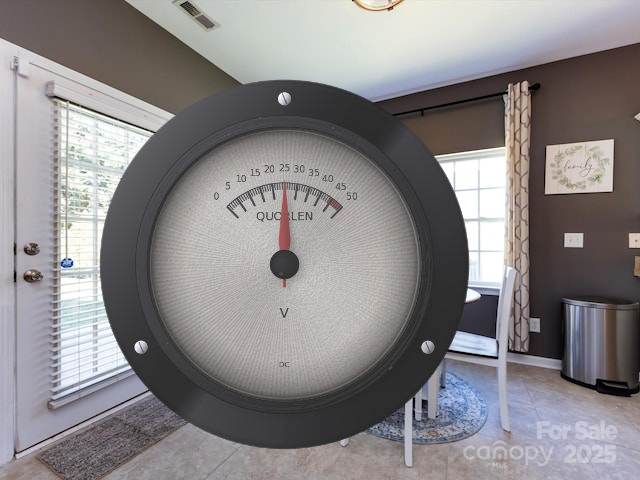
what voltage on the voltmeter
25 V
